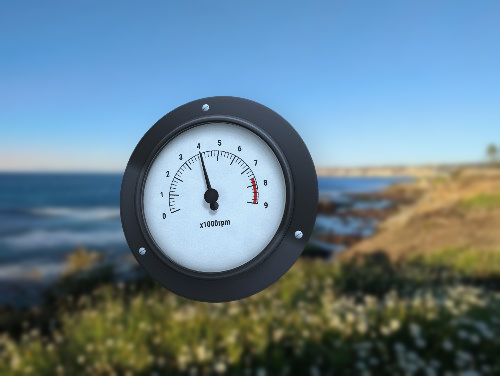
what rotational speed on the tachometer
4000 rpm
